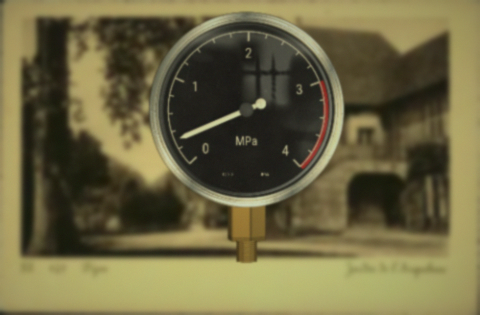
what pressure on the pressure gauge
0.3 MPa
